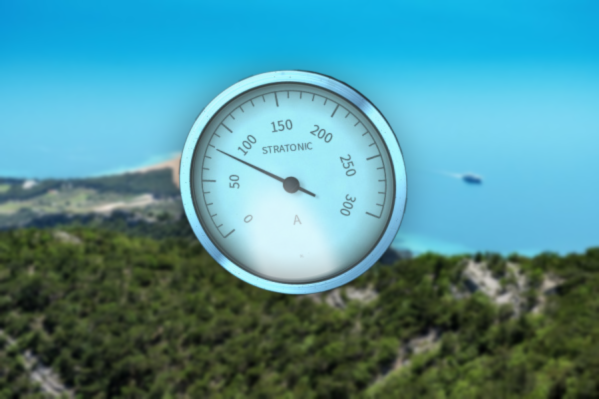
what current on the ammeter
80 A
